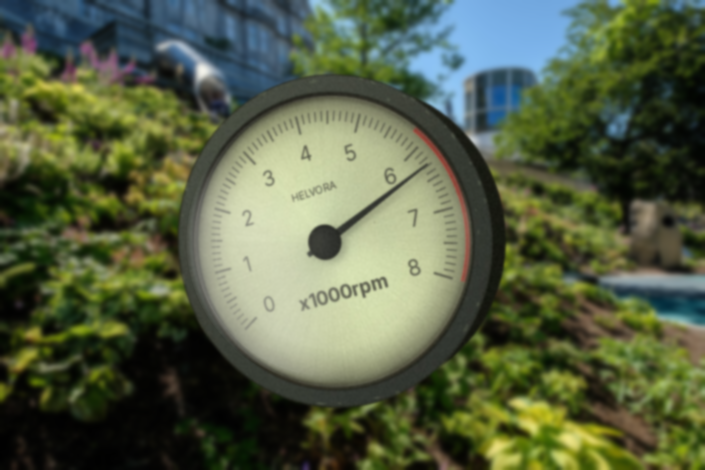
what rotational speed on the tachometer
6300 rpm
